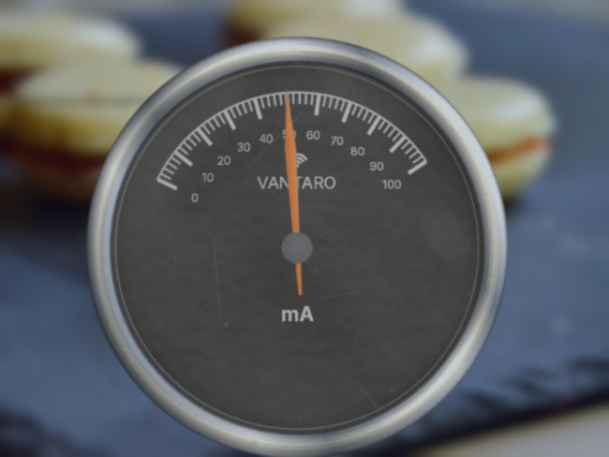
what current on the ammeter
50 mA
